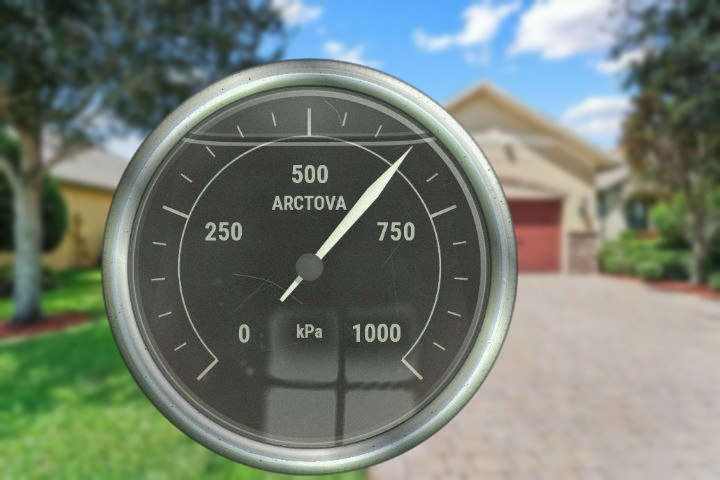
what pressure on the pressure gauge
650 kPa
